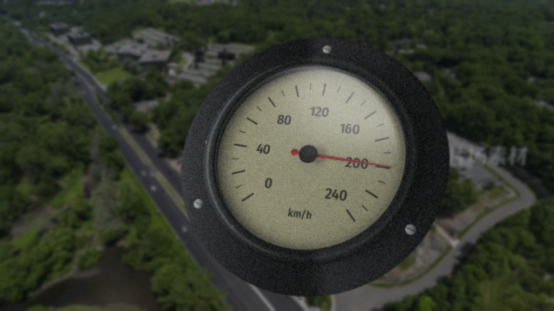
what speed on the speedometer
200 km/h
